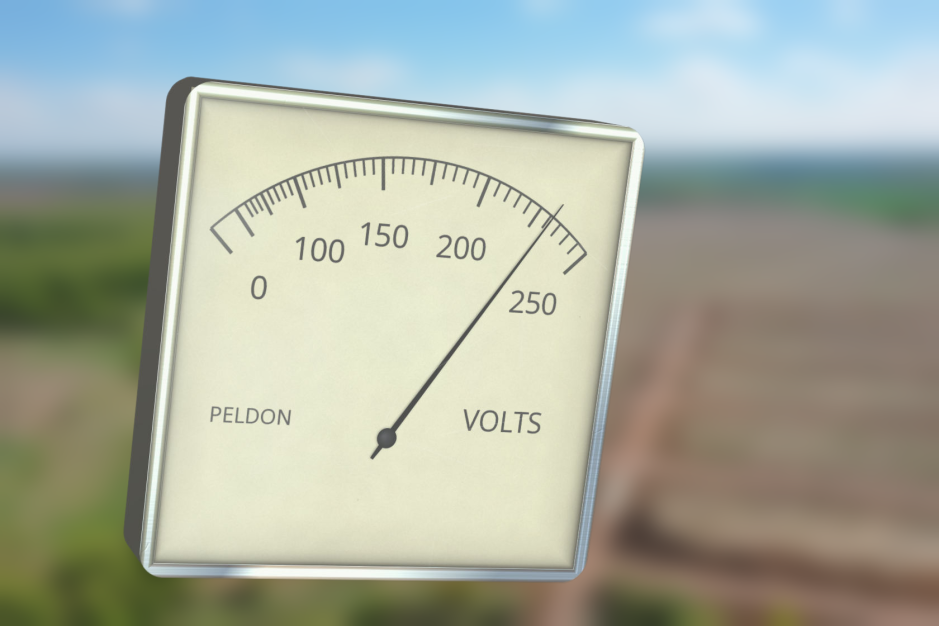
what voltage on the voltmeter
230 V
